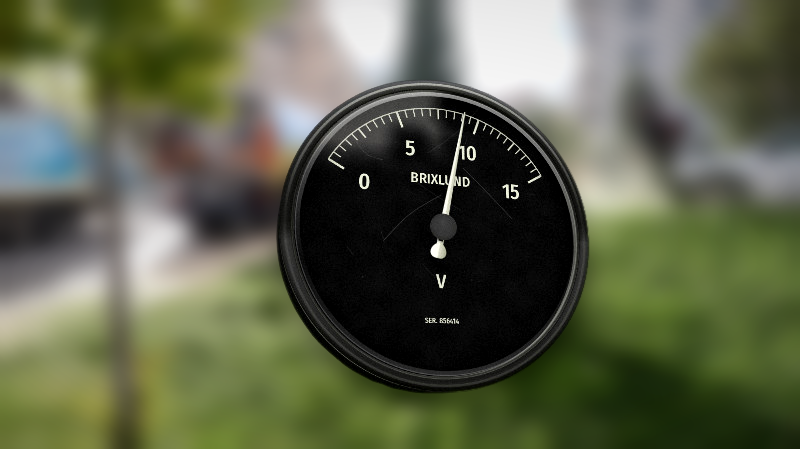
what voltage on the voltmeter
9 V
